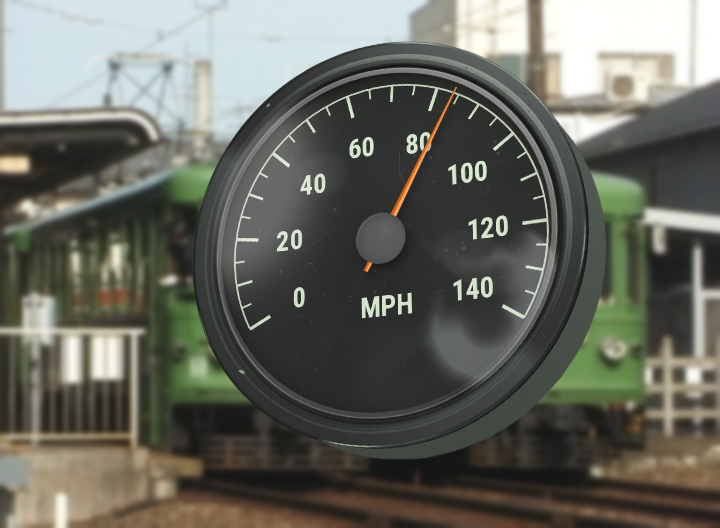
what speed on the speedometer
85 mph
